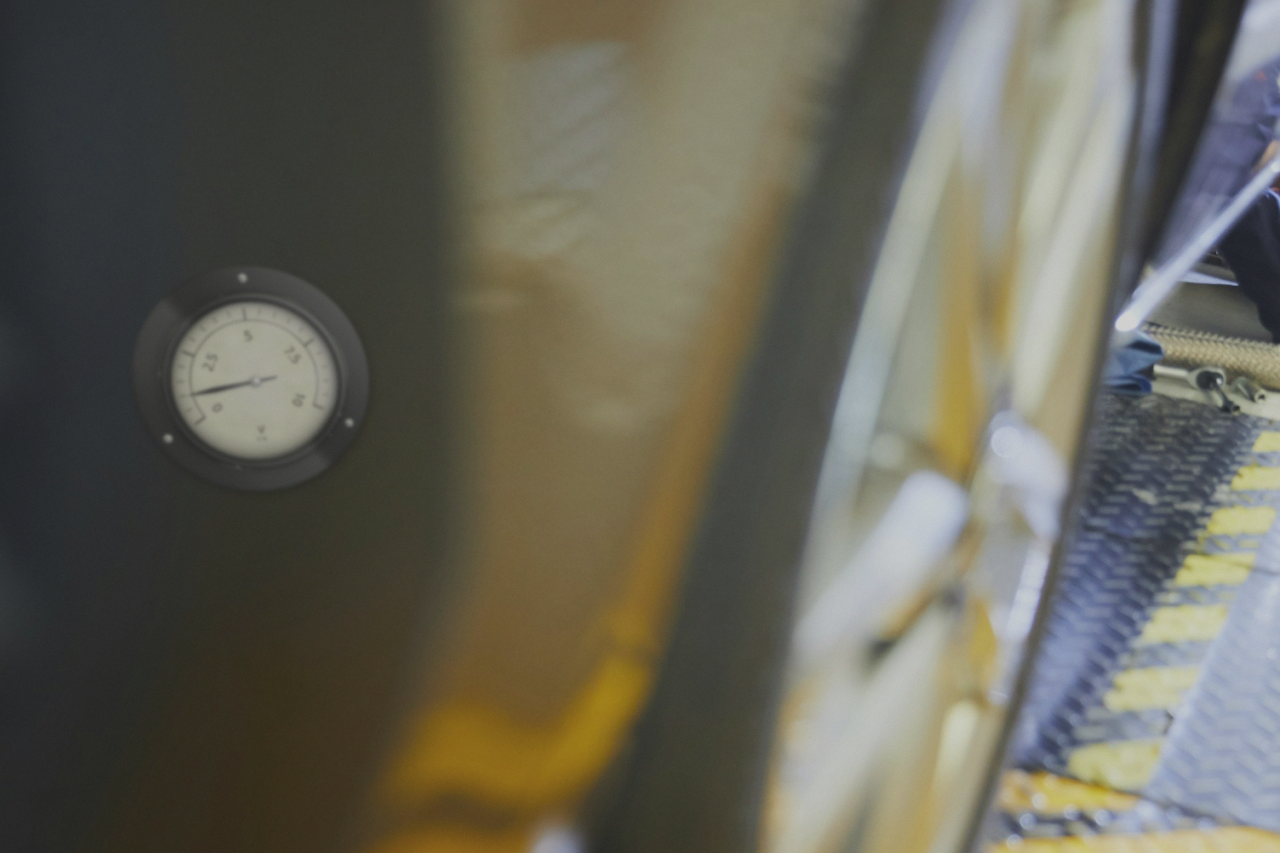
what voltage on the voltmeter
1 V
